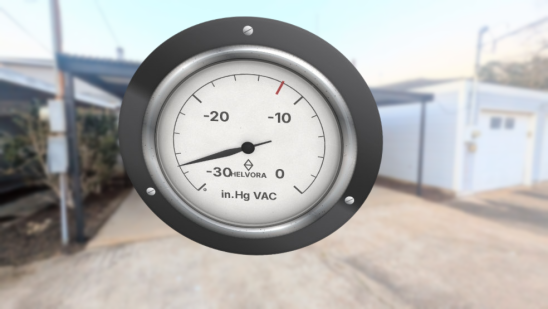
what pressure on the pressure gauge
-27 inHg
